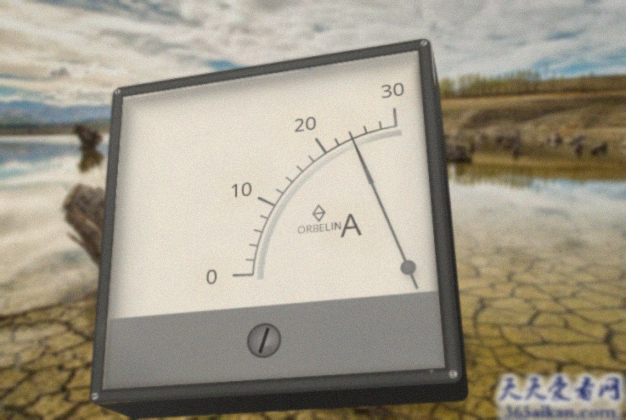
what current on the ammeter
24 A
